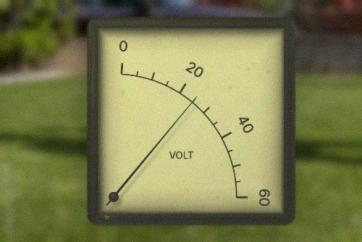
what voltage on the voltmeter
25 V
